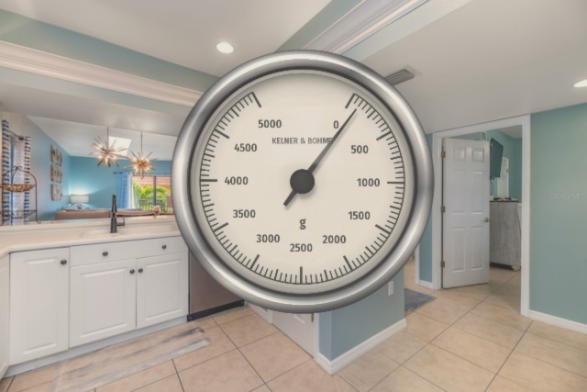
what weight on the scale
100 g
